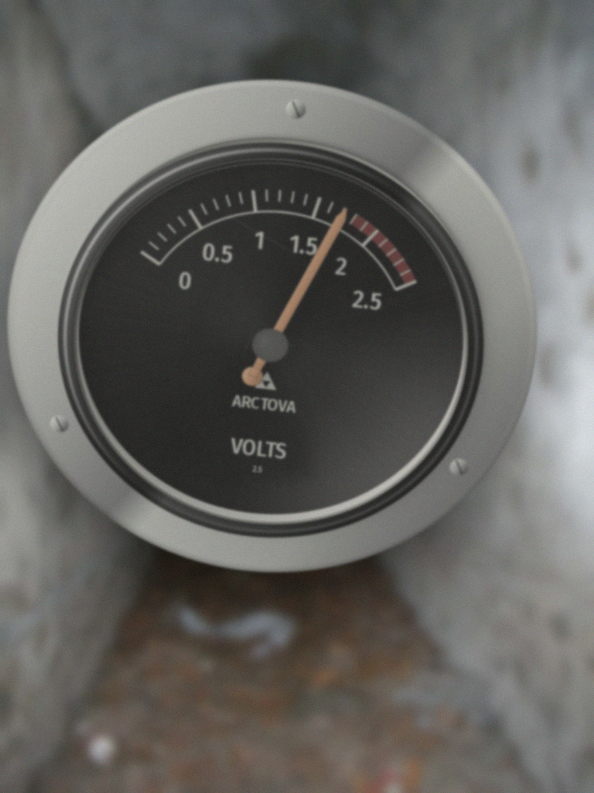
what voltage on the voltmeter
1.7 V
